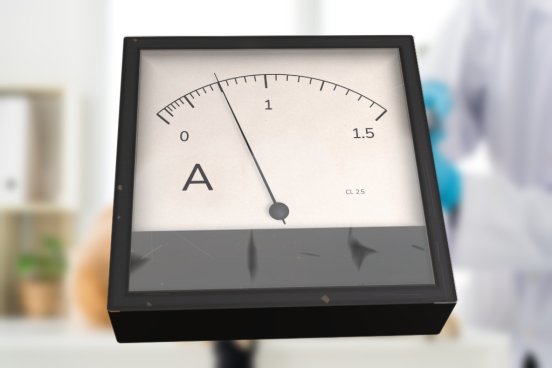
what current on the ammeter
0.75 A
